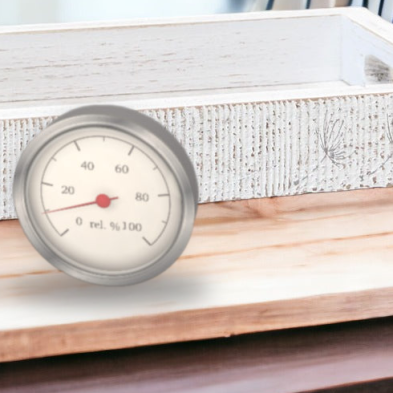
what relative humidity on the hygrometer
10 %
